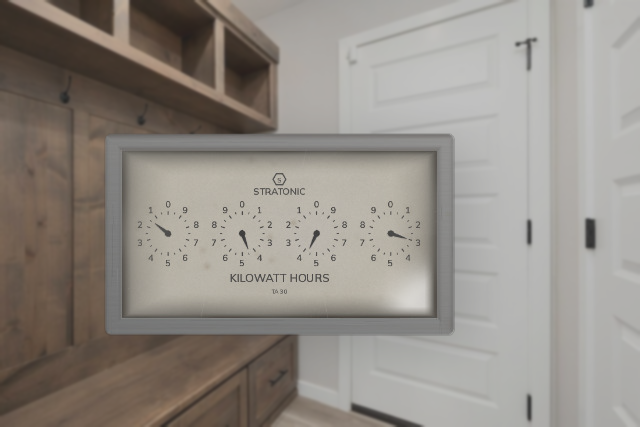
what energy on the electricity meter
1443 kWh
